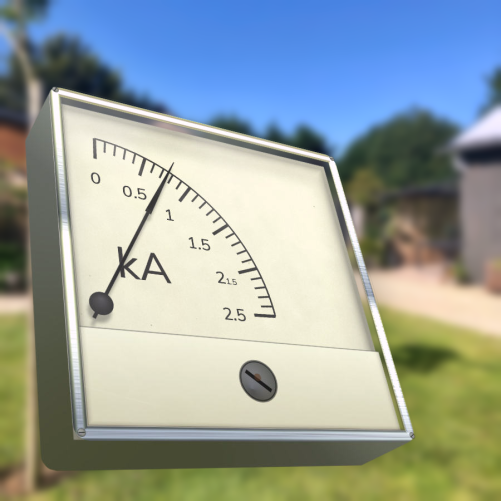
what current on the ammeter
0.75 kA
